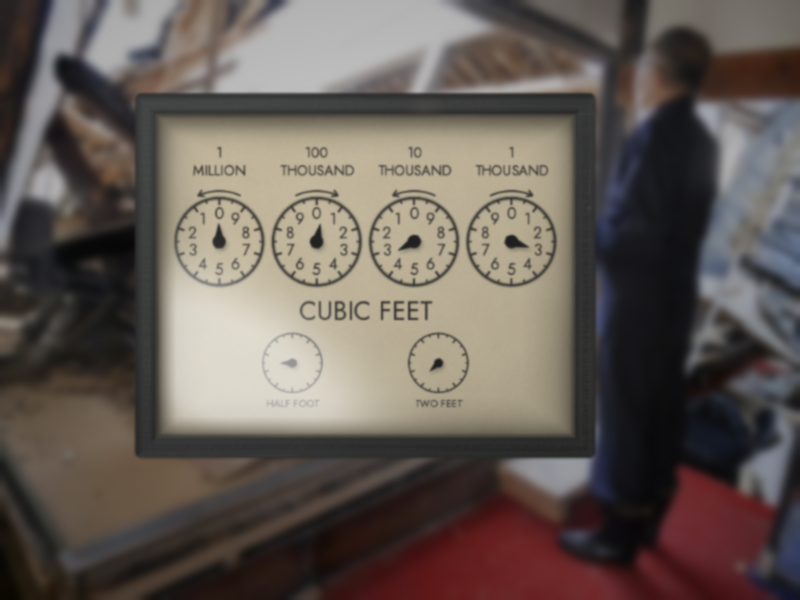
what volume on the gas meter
3300 ft³
